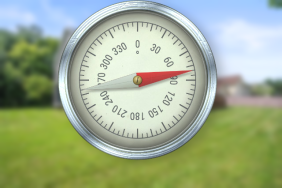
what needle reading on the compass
80 °
